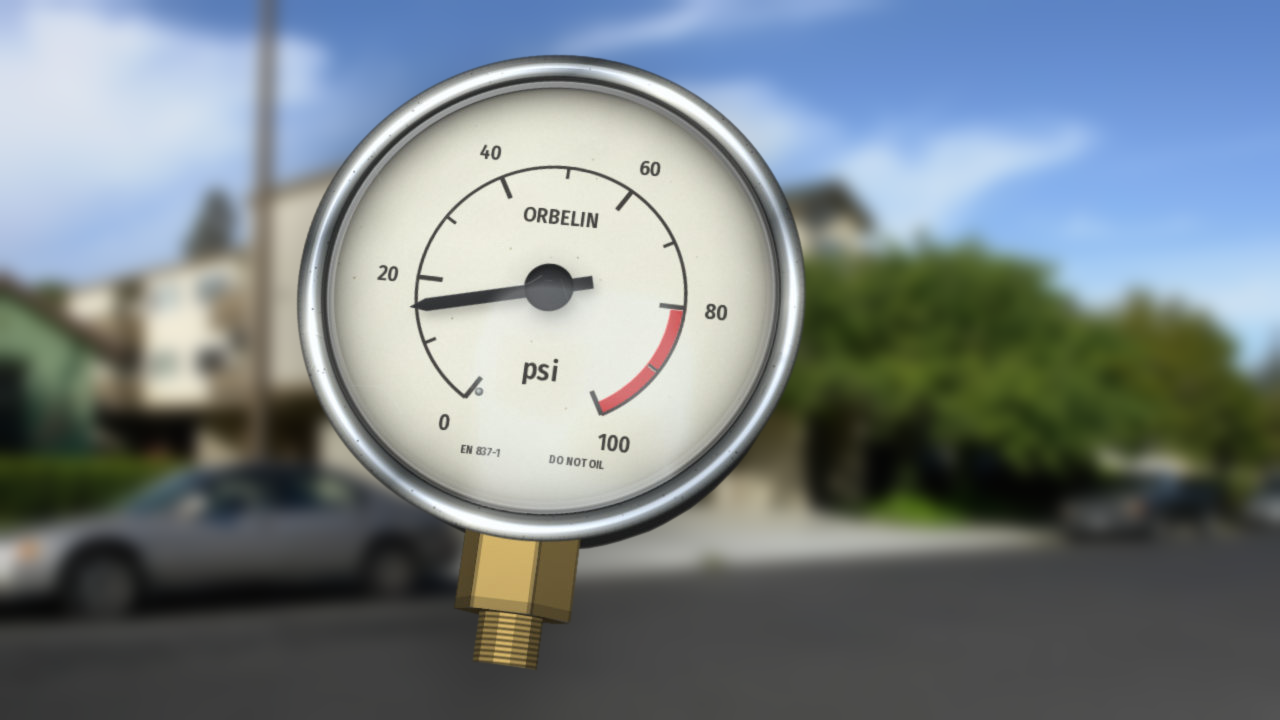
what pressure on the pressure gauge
15 psi
